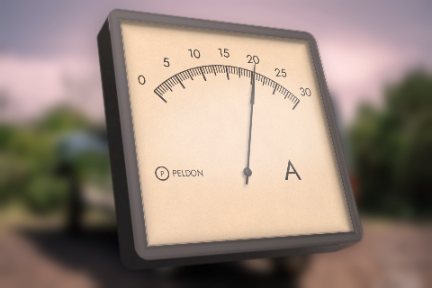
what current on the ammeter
20 A
